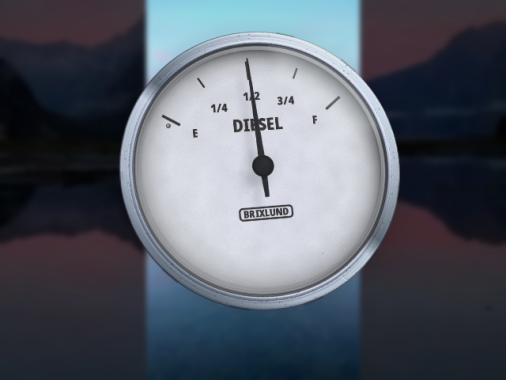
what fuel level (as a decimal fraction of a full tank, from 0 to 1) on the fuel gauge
0.5
